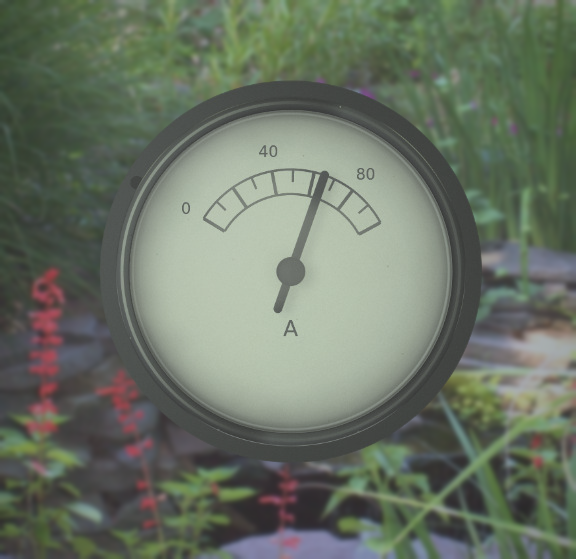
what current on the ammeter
65 A
